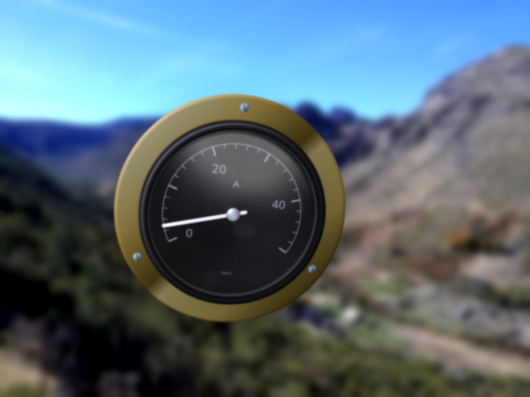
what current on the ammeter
3 A
